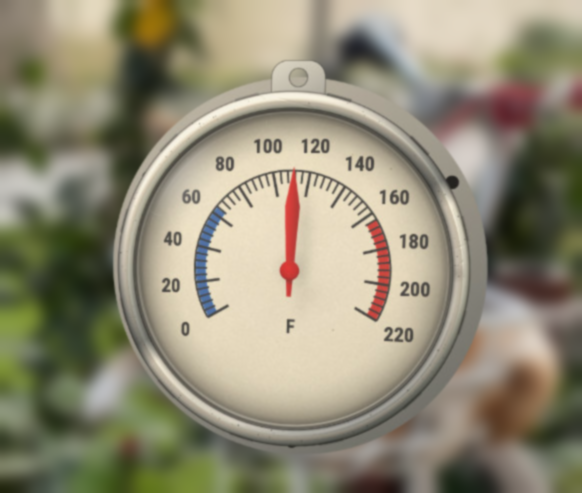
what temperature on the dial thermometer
112 °F
